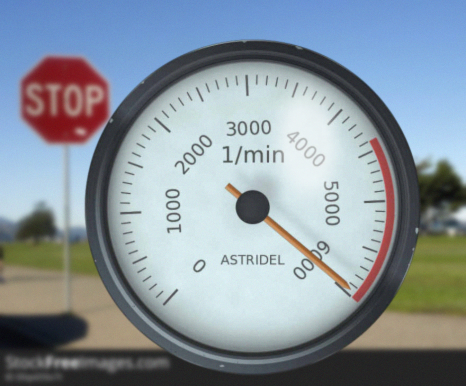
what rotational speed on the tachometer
5950 rpm
